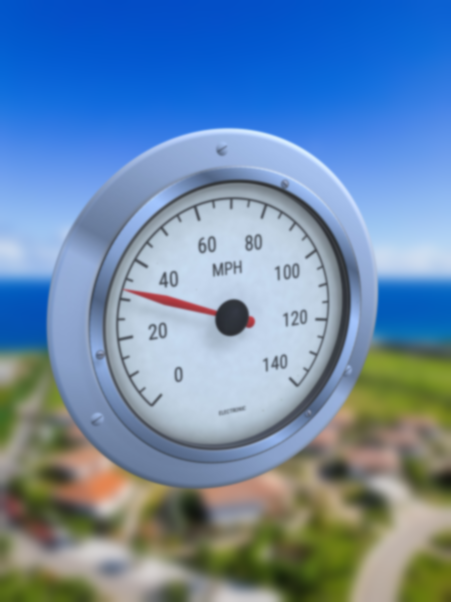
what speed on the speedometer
32.5 mph
